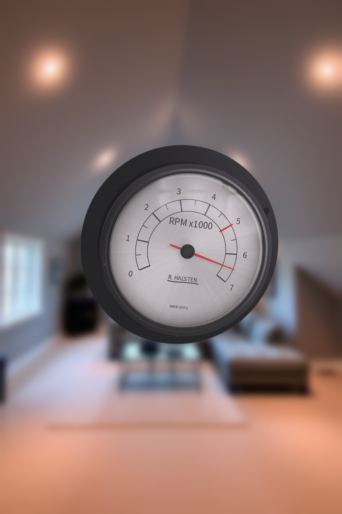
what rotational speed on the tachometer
6500 rpm
